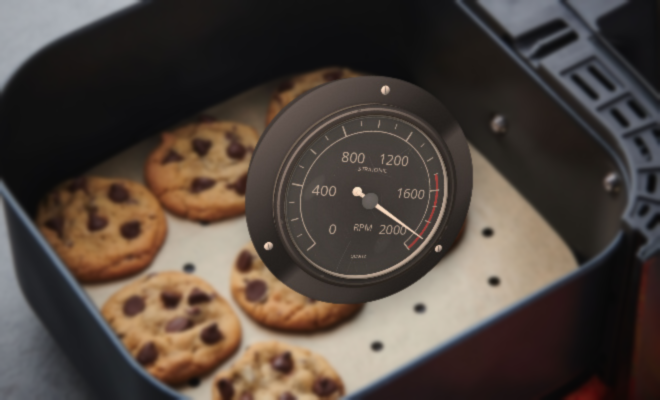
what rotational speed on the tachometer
1900 rpm
